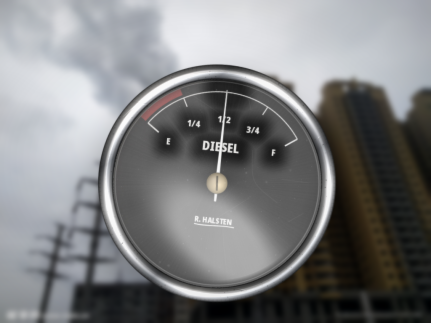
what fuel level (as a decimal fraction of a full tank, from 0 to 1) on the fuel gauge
0.5
